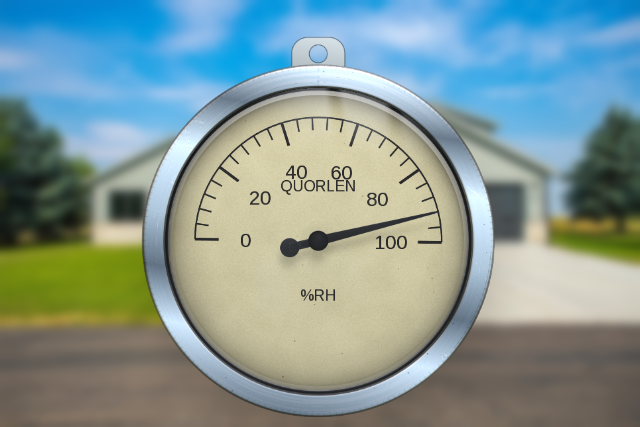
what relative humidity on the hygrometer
92 %
